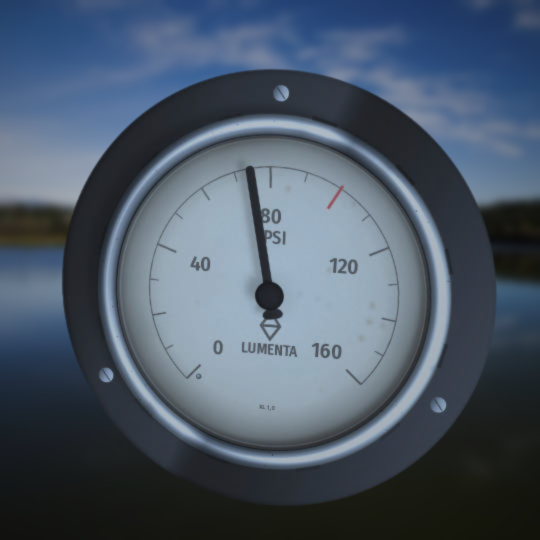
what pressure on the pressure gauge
75 psi
